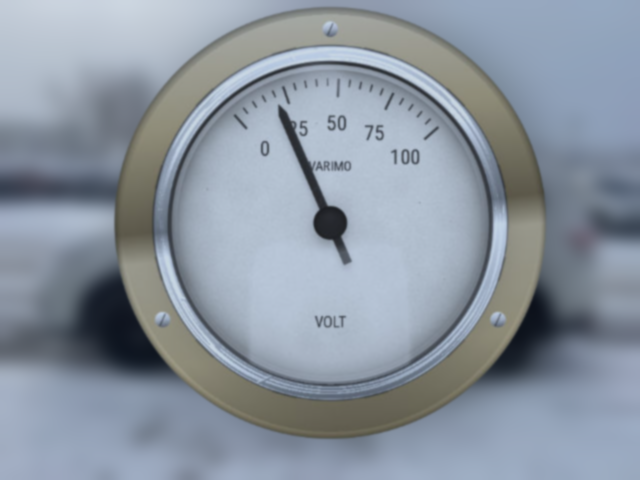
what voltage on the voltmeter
20 V
